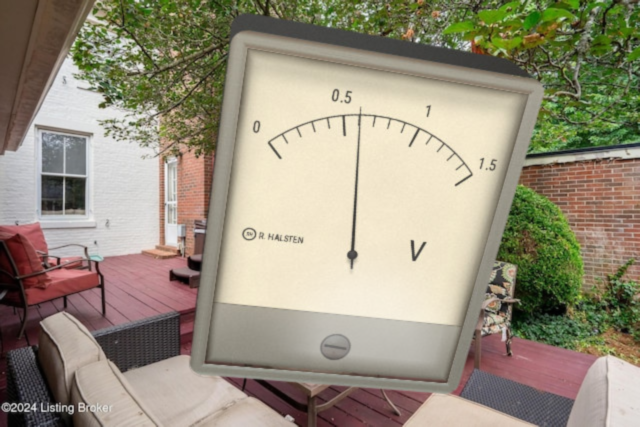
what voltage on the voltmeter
0.6 V
